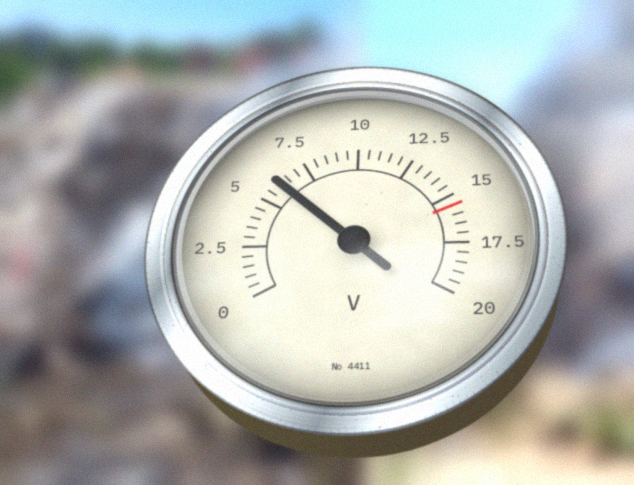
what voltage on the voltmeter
6 V
